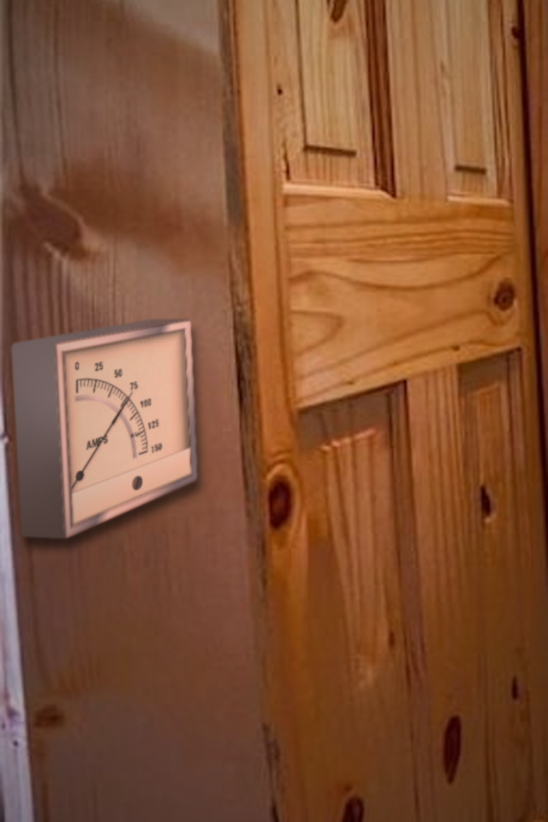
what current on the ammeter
75 A
